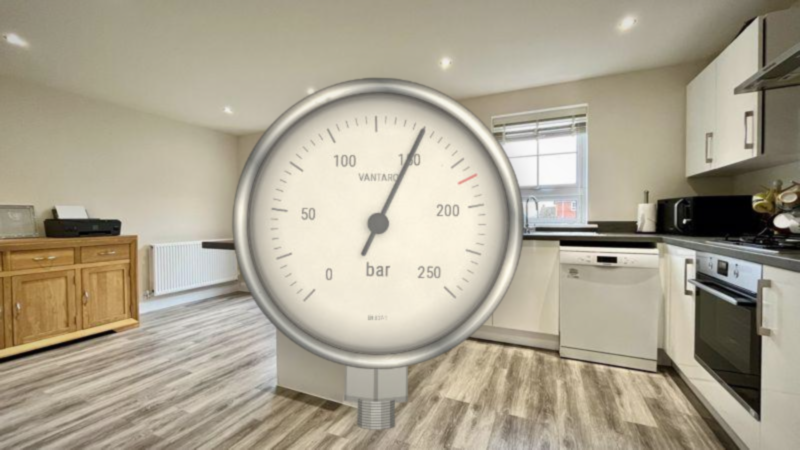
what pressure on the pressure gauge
150 bar
